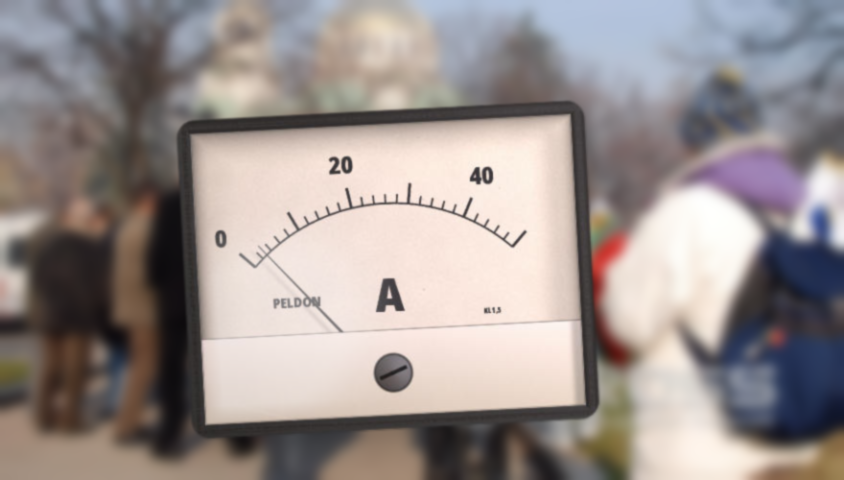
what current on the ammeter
3 A
